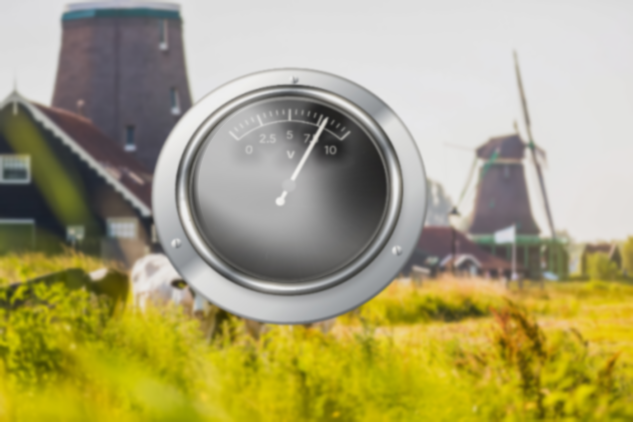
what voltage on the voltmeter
8 V
